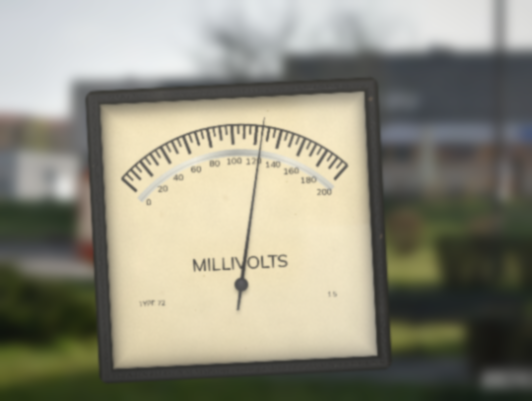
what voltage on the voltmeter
125 mV
